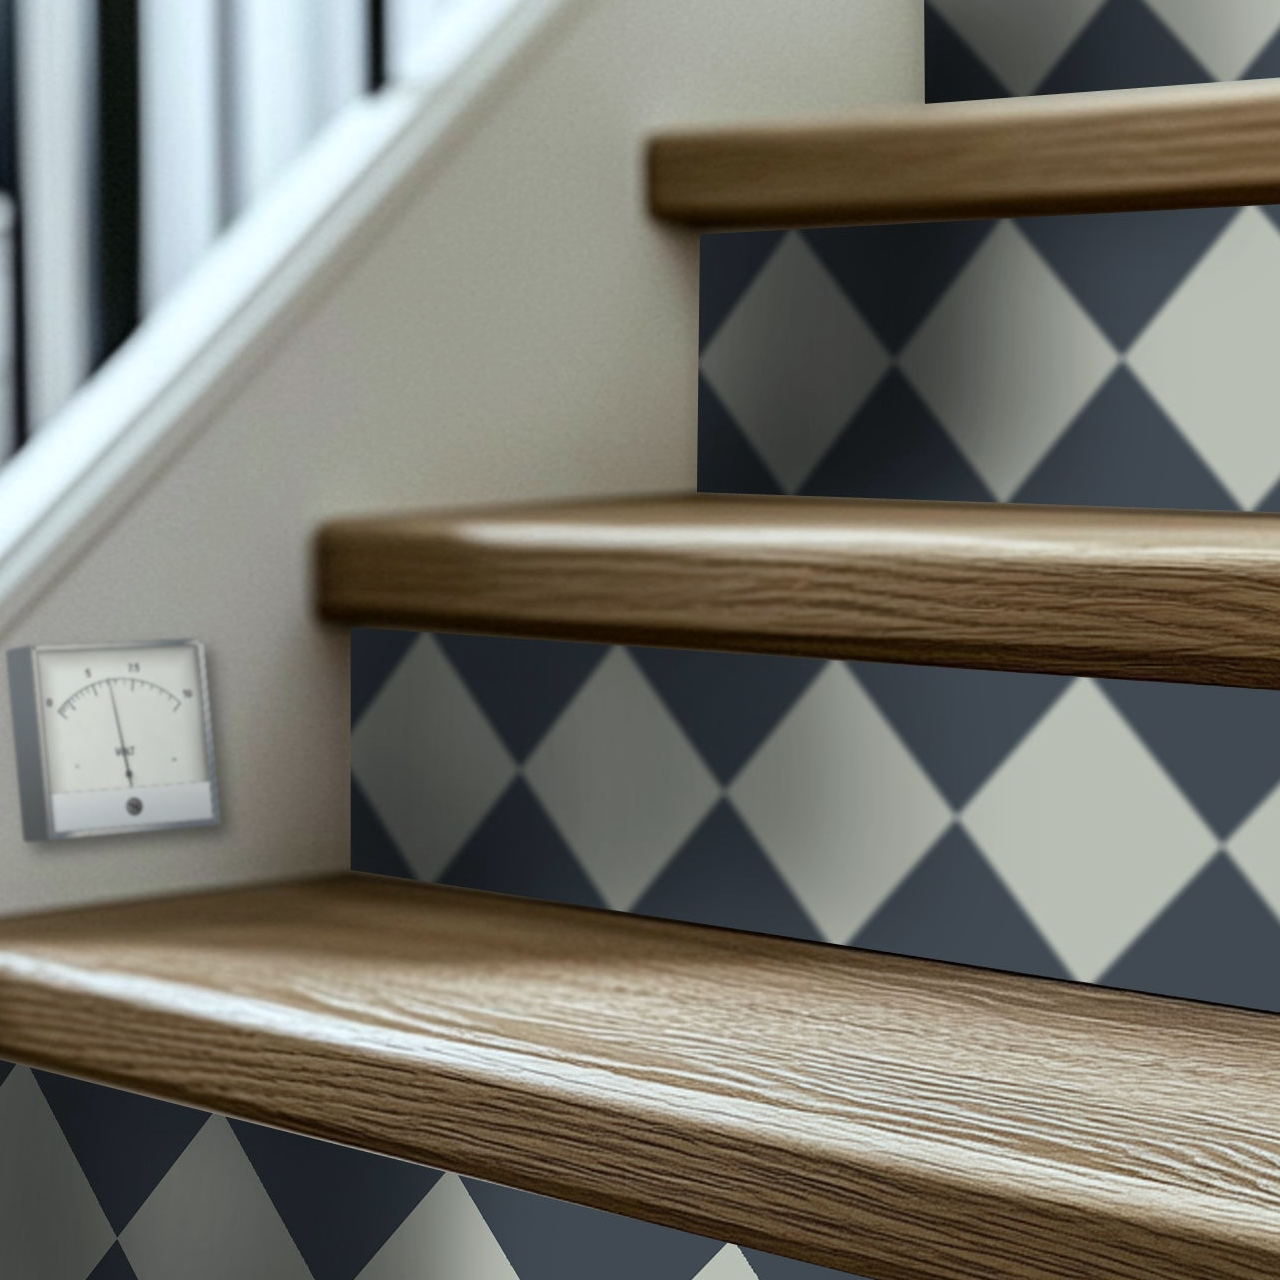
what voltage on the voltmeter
6 V
